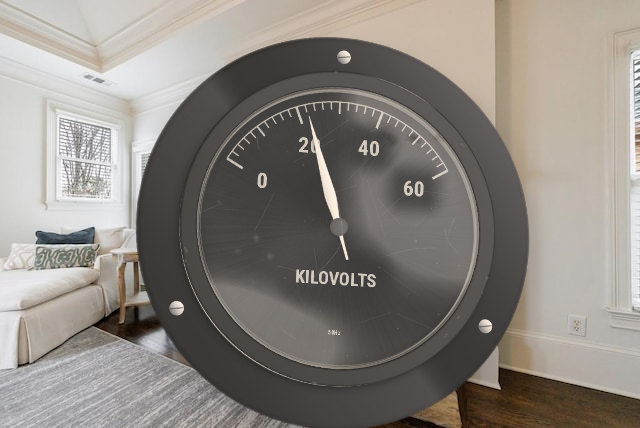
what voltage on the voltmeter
22 kV
